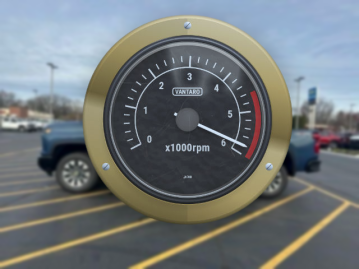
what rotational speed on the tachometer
5800 rpm
